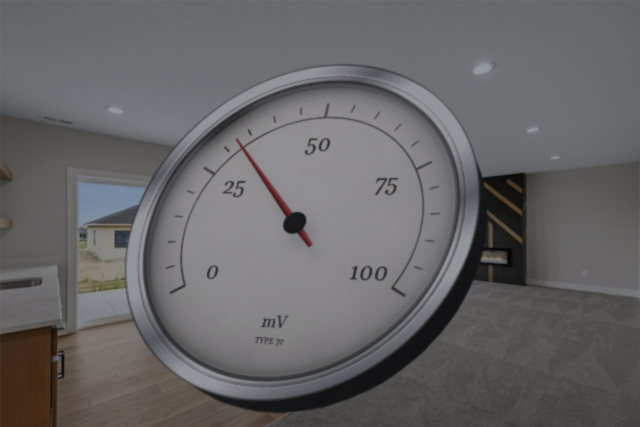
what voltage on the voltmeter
32.5 mV
